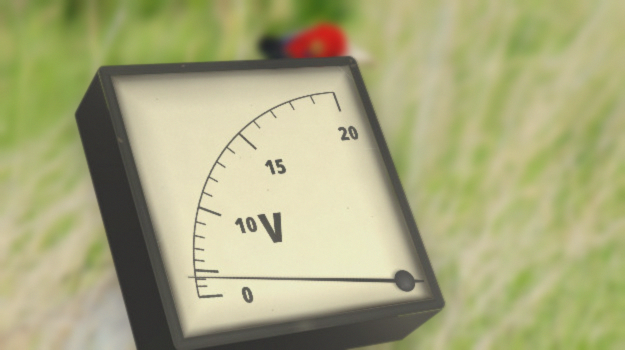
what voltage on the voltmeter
4 V
